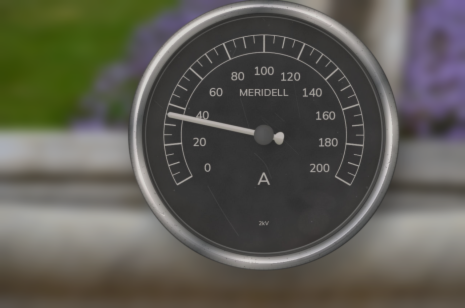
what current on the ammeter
35 A
